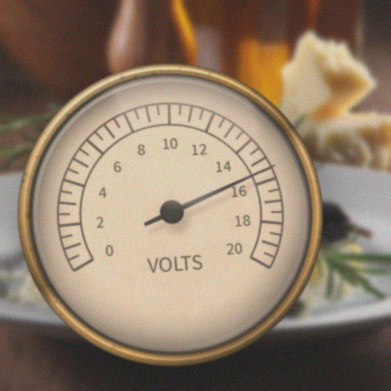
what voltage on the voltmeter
15.5 V
